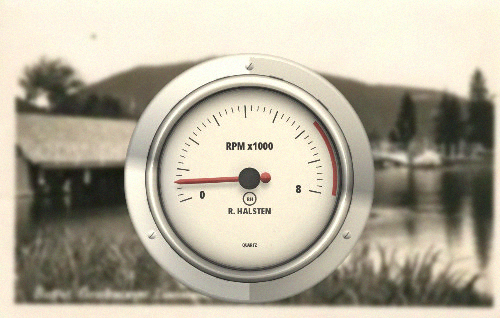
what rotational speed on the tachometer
600 rpm
